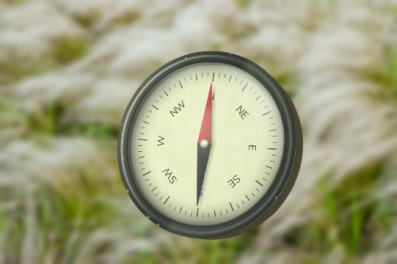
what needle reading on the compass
0 °
